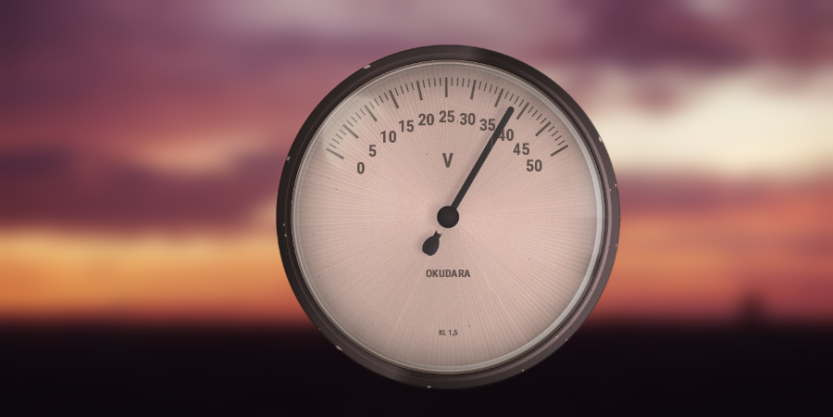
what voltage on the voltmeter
38 V
